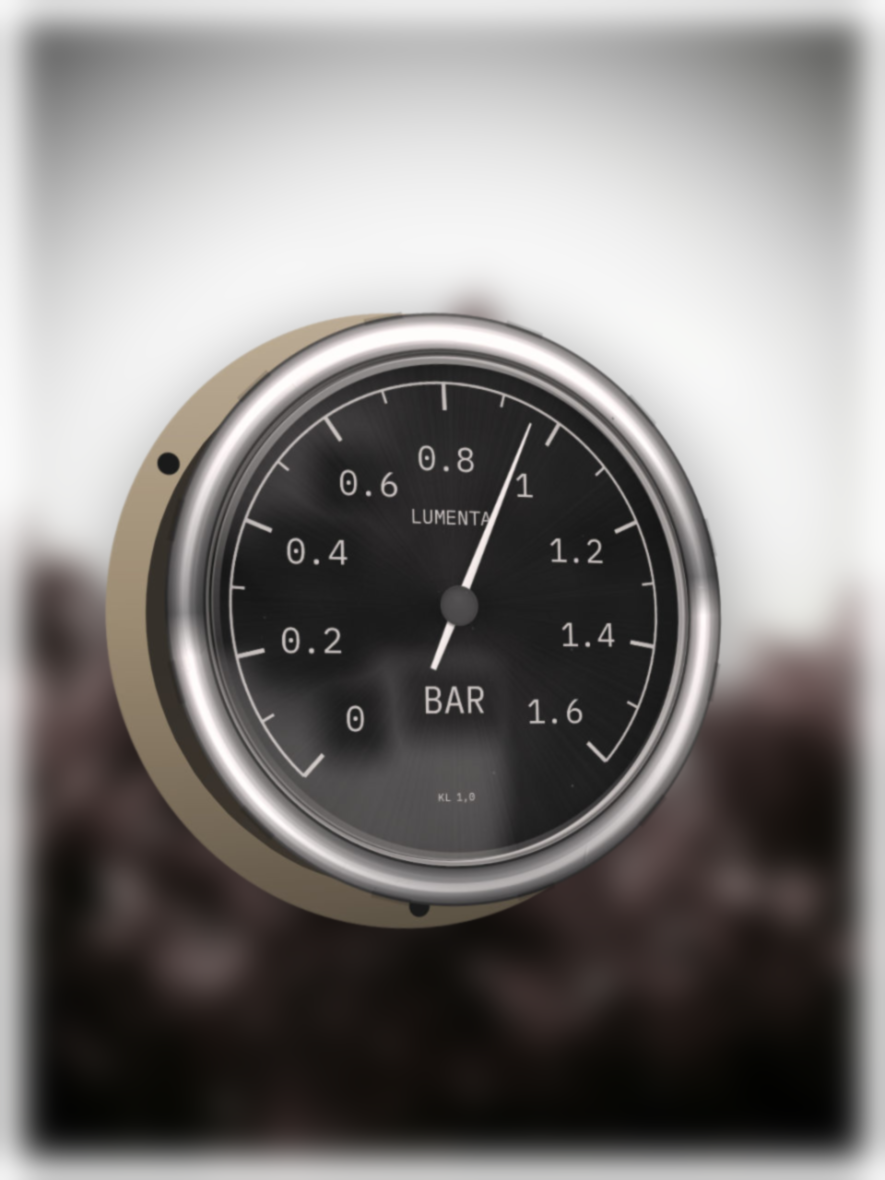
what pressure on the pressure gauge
0.95 bar
